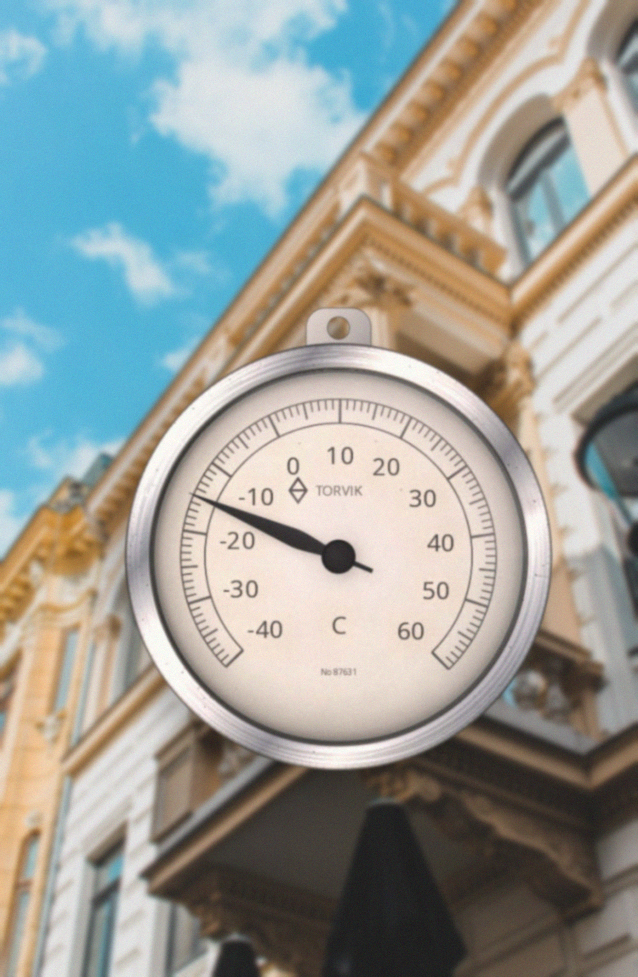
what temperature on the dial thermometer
-15 °C
